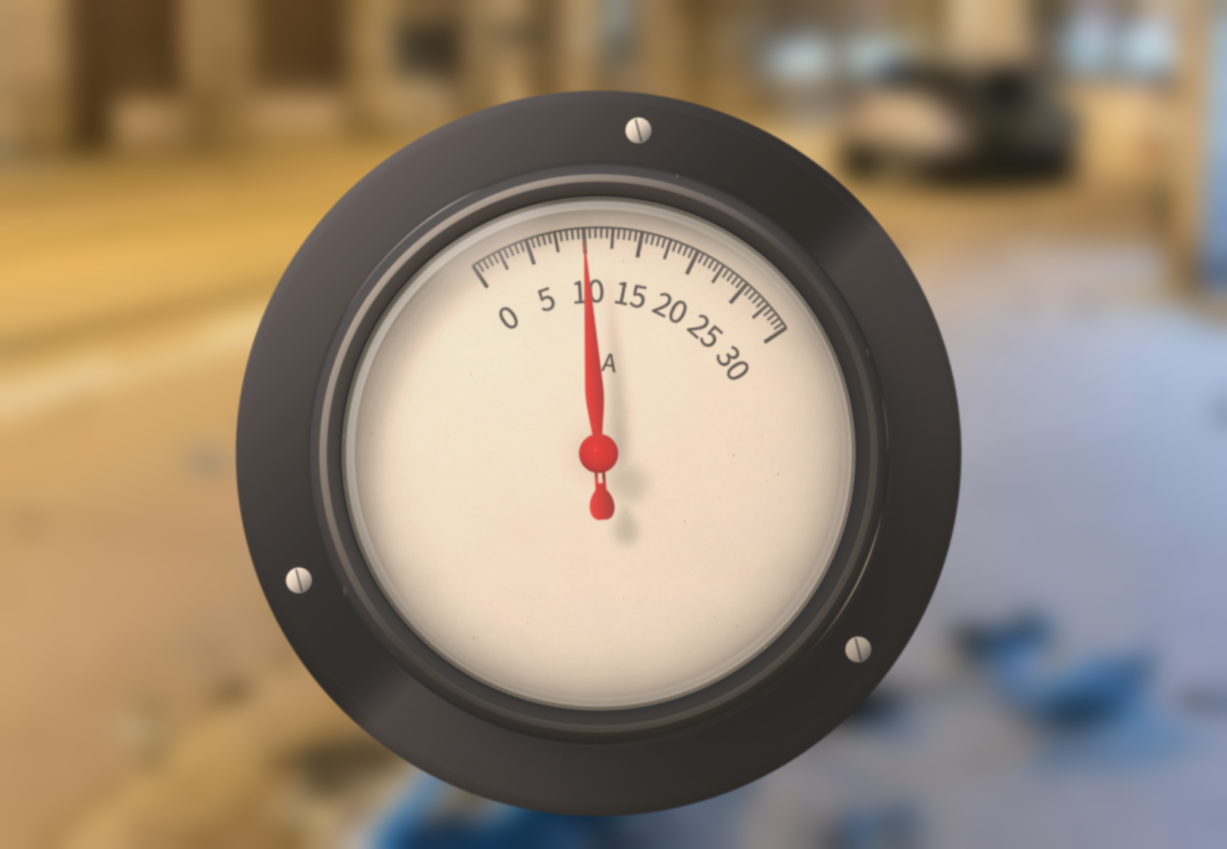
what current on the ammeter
10 A
